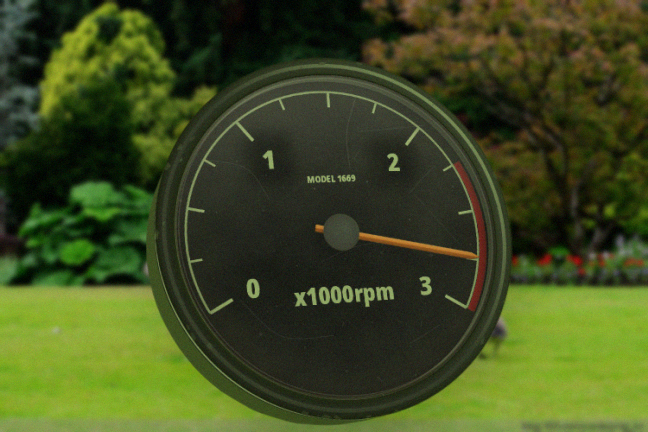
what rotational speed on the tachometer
2750 rpm
